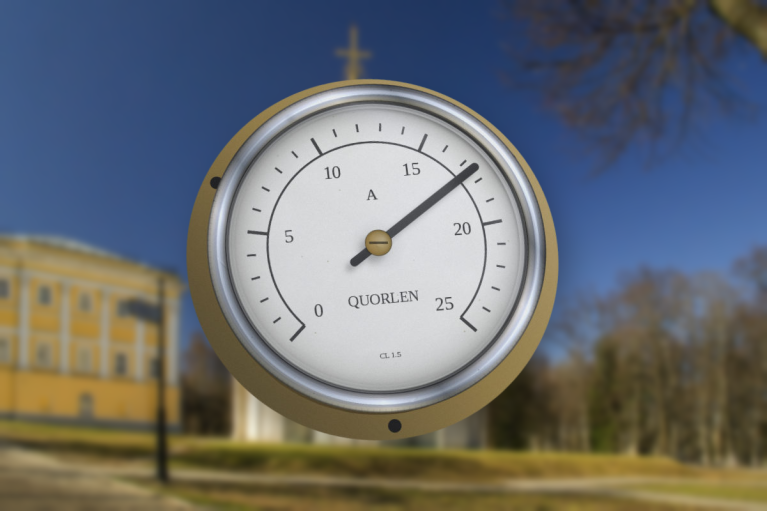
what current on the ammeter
17.5 A
